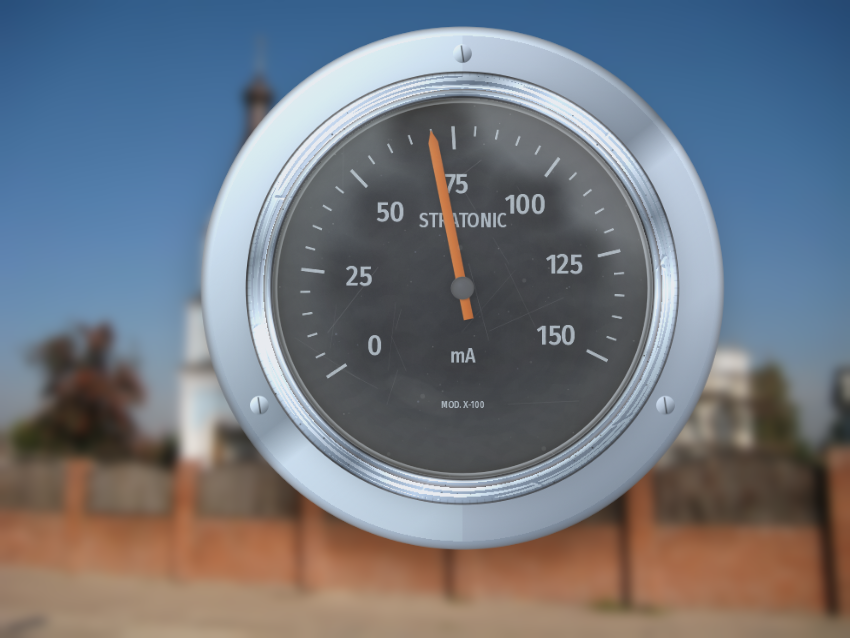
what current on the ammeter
70 mA
